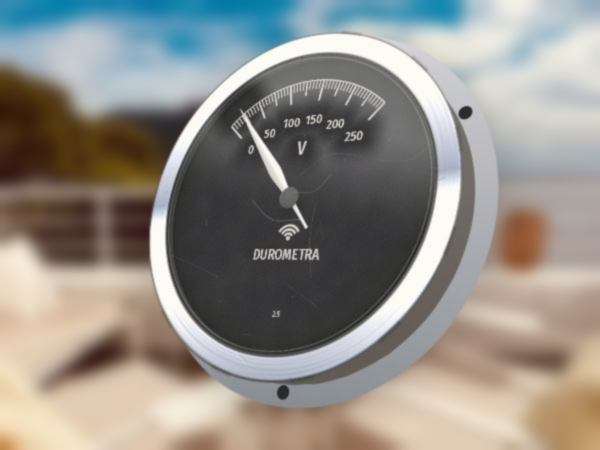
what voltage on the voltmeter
25 V
